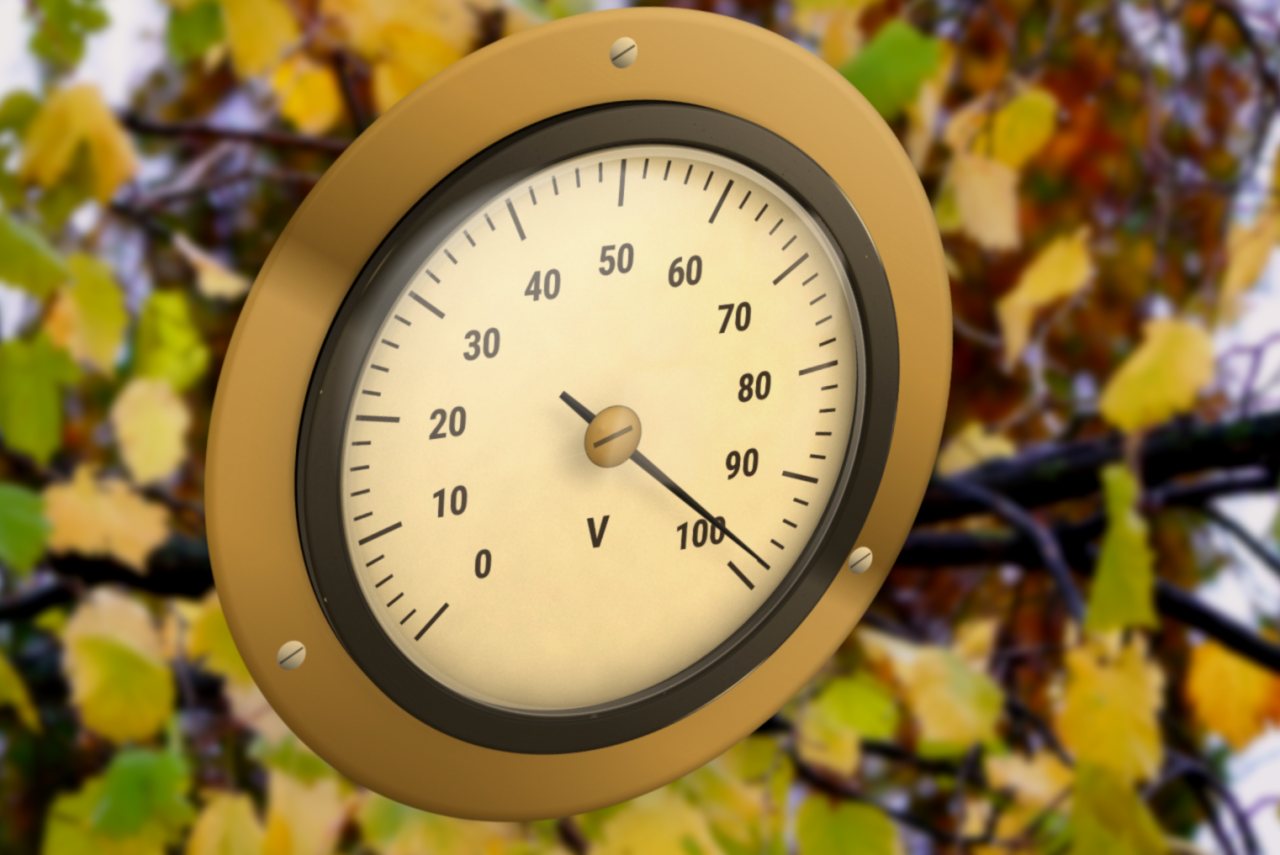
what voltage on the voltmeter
98 V
